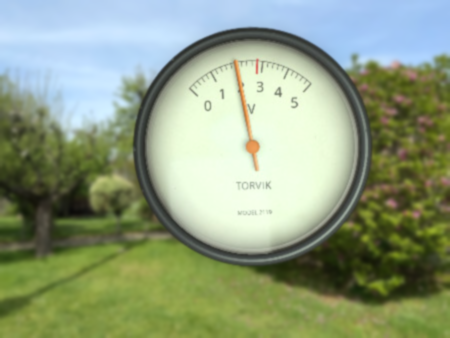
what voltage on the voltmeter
2 V
